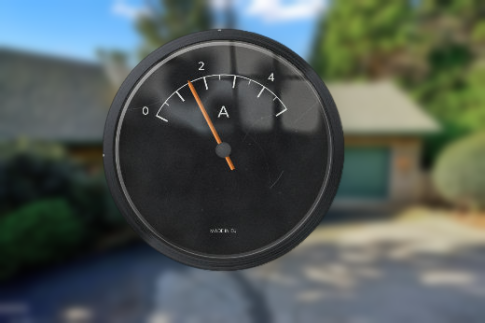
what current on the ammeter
1.5 A
